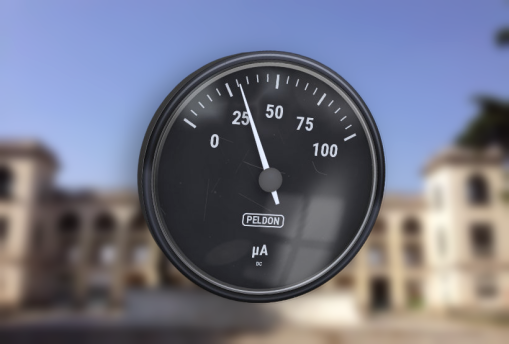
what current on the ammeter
30 µA
